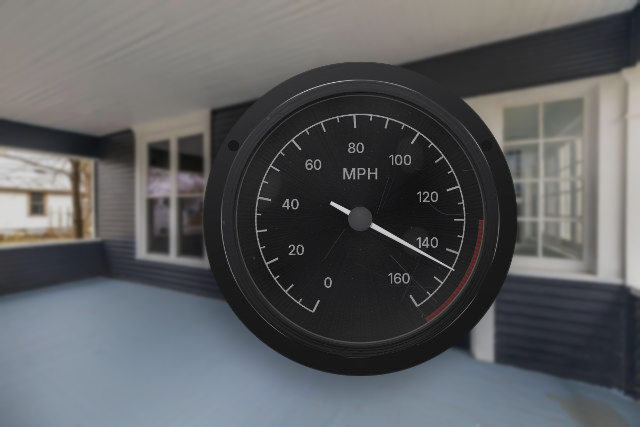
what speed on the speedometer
145 mph
